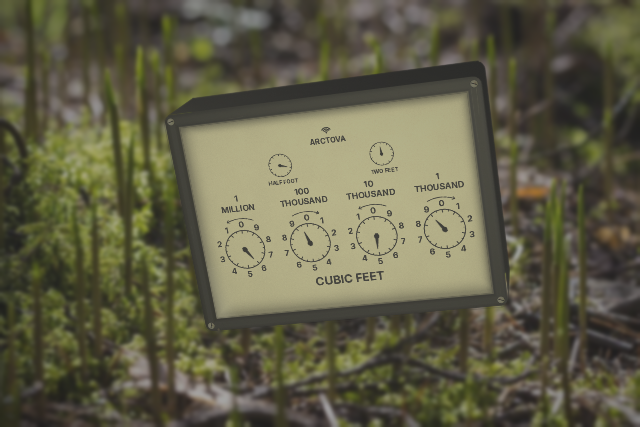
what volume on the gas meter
594900 ft³
